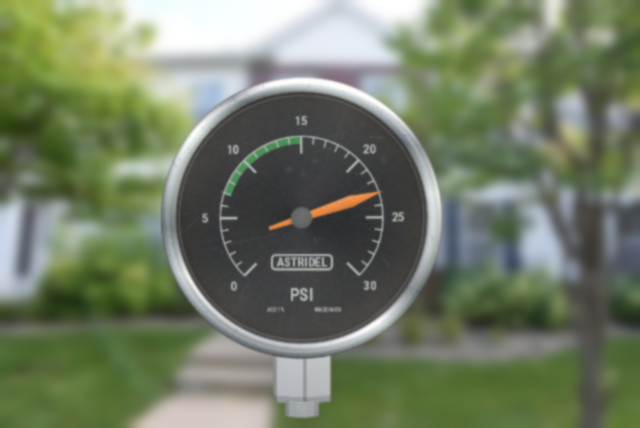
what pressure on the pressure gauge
23 psi
